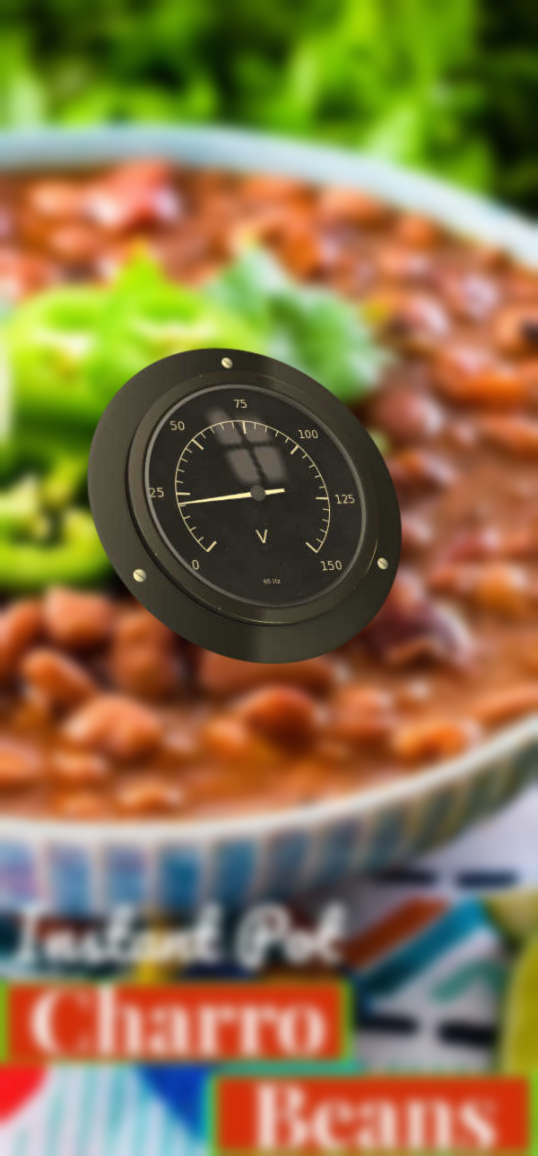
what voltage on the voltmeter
20 V
